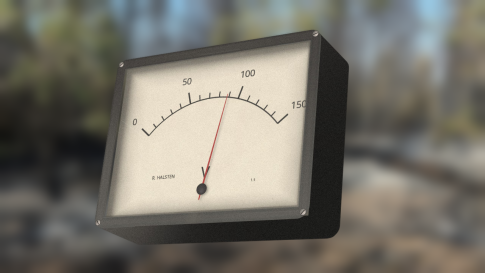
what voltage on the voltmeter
90 V
